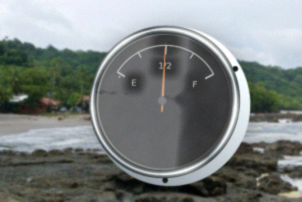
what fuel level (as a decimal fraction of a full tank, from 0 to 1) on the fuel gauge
0.5
